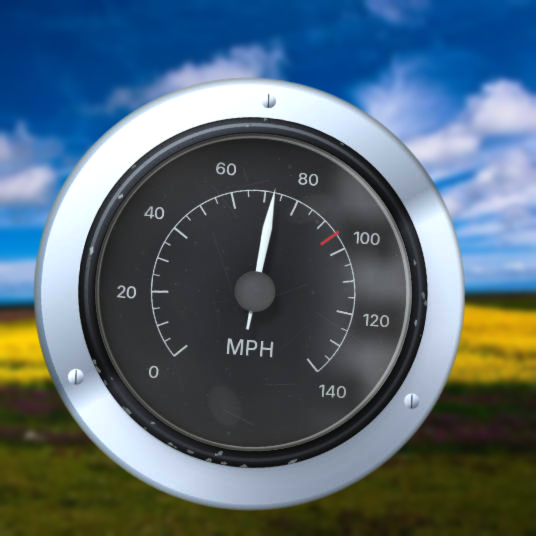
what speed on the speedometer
72.5 mph
